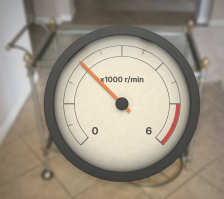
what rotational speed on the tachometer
2000 rpm
